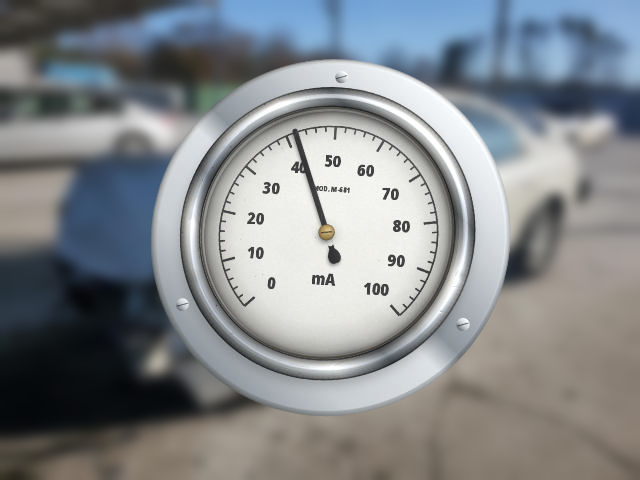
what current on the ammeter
42 mA
